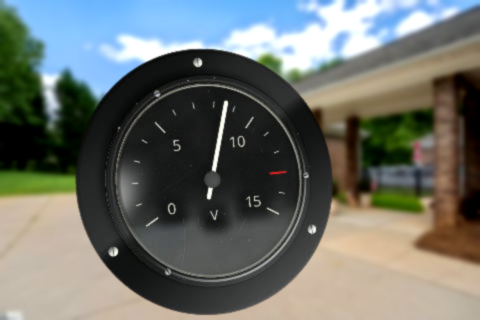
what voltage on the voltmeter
8.5 V
